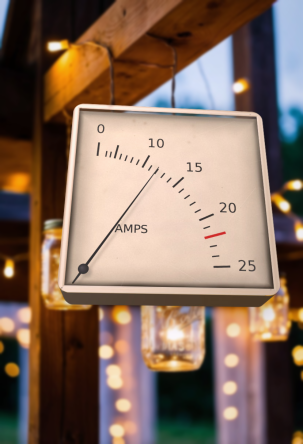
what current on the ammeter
12 A
